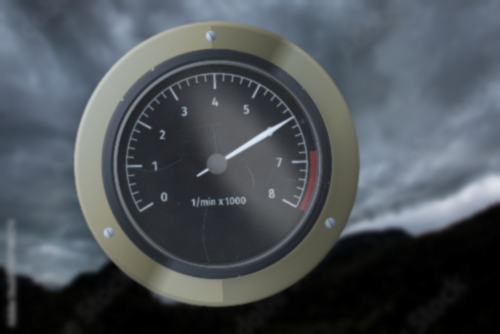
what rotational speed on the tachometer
6000 rpm
